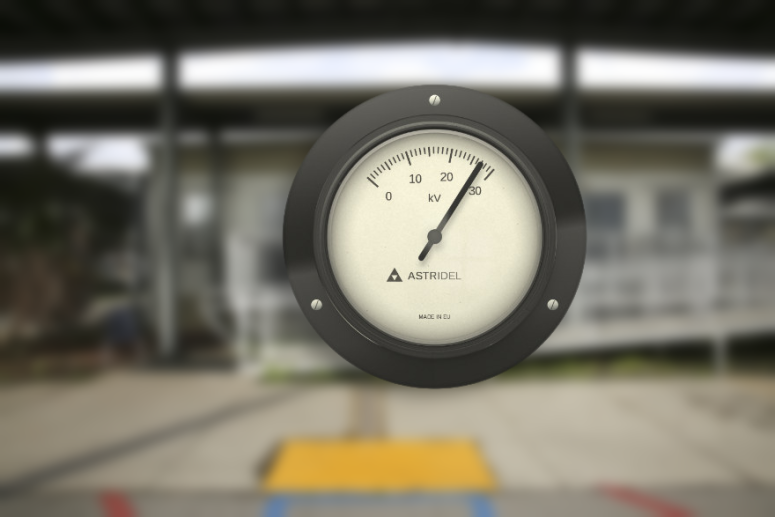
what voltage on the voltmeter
27 kV
